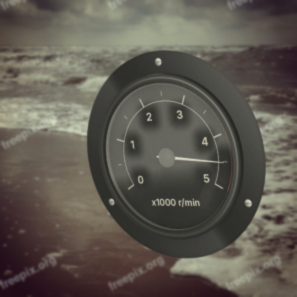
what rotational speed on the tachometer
4500 rpm
